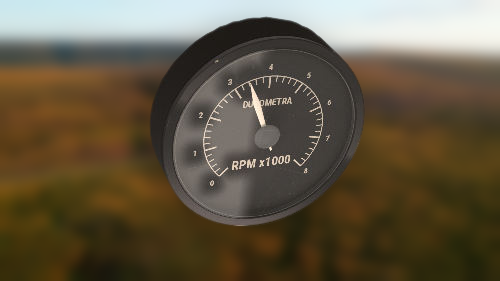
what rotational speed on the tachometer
3400 rpm
